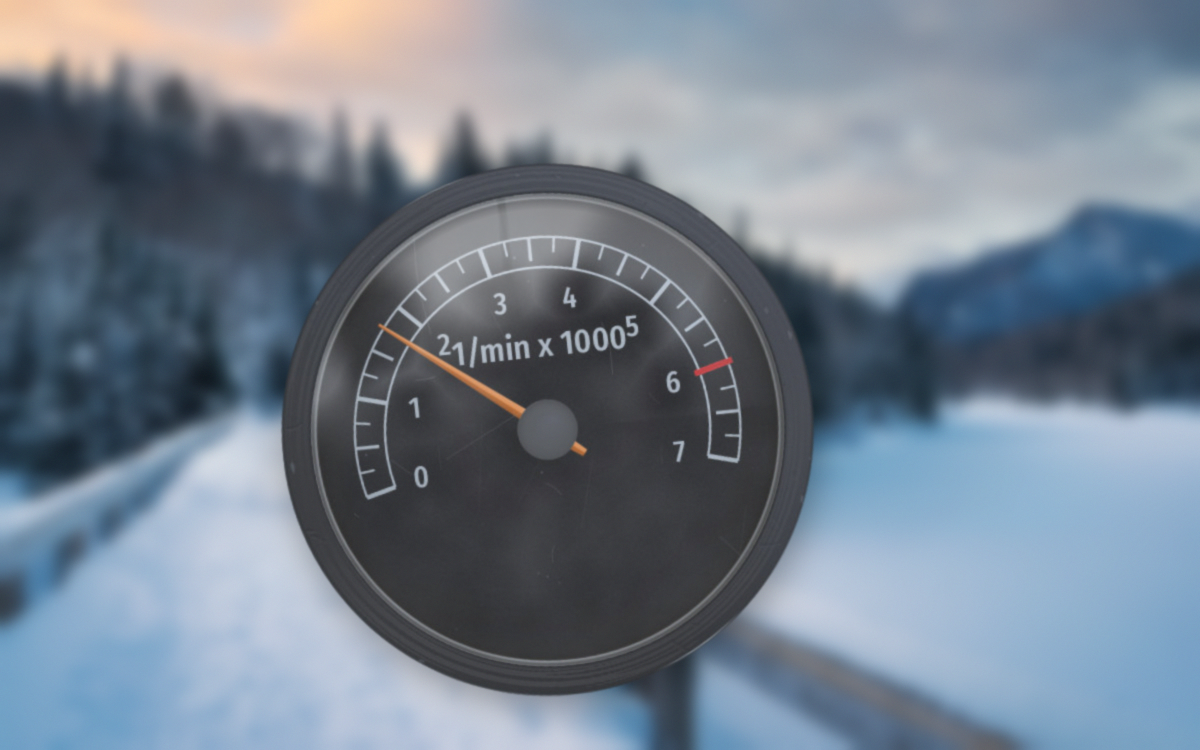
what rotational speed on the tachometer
1750 rpm
